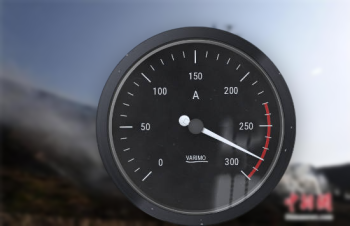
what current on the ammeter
280 A
